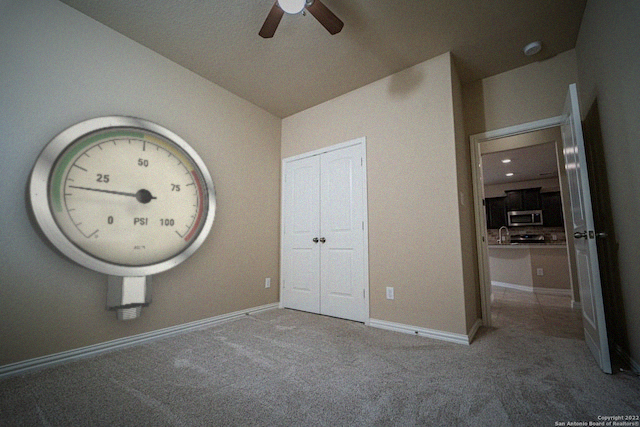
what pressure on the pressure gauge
17.5 psi
